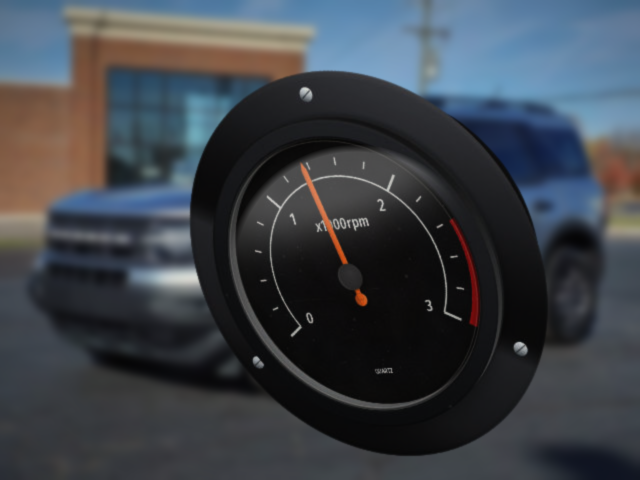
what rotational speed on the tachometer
1400 rpm
